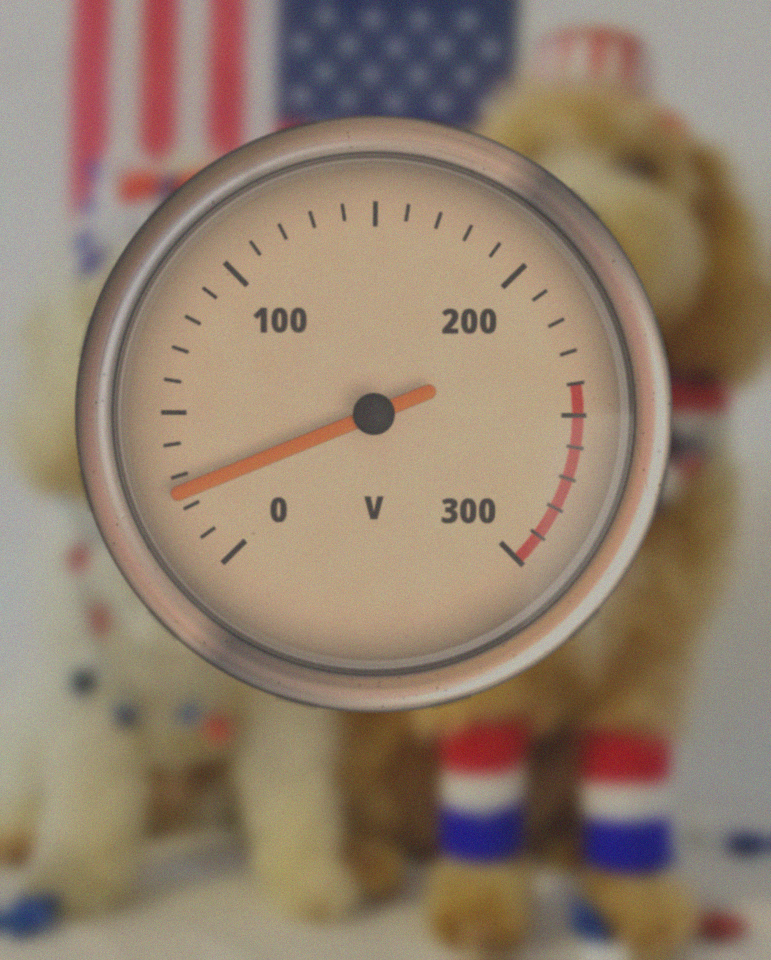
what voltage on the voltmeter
25 V
